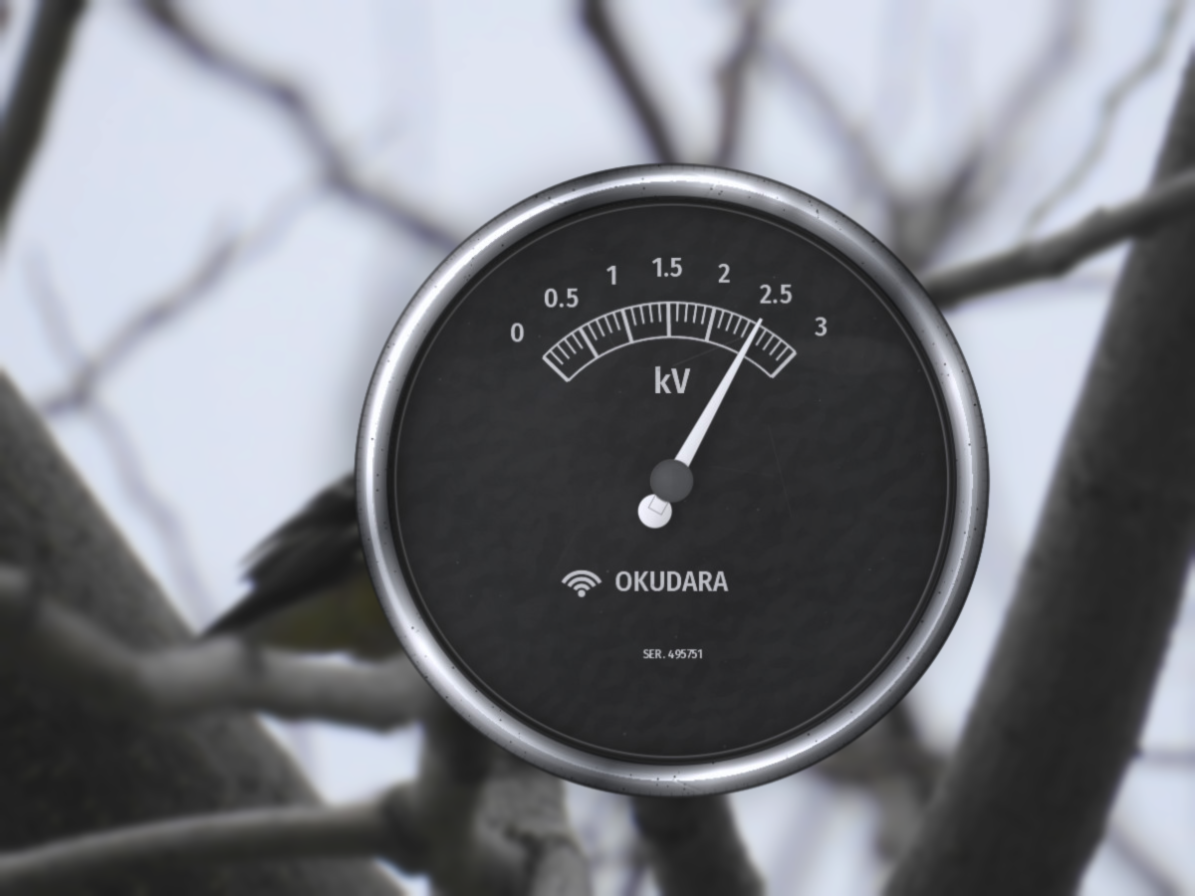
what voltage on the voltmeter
2.5 kV
